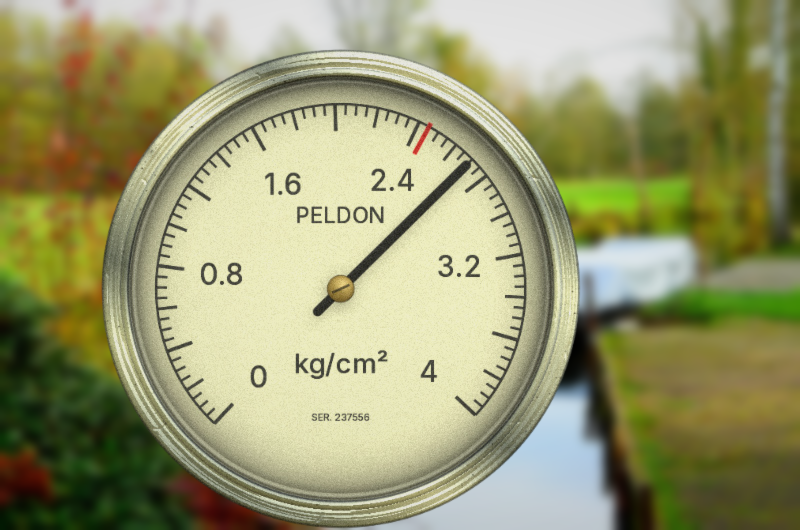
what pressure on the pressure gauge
2.7 kg/cm²
